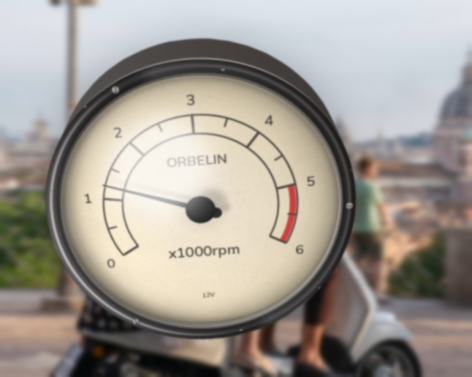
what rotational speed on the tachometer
1250 rpm
